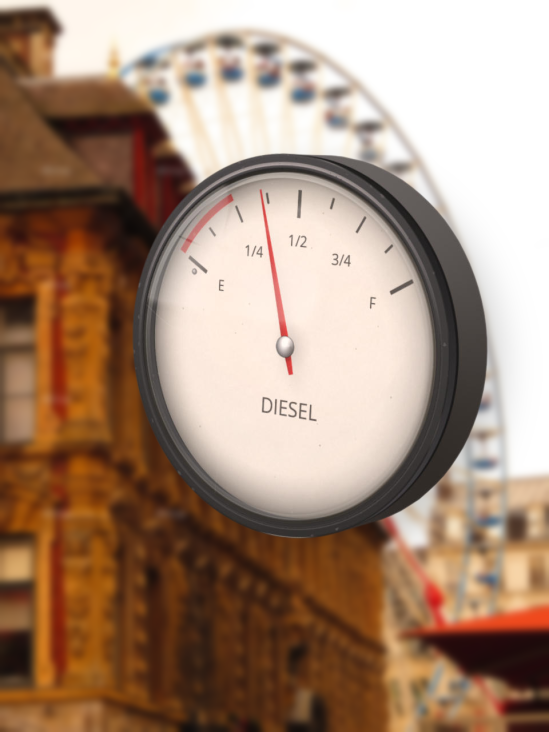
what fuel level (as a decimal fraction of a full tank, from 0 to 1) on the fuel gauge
0.375
